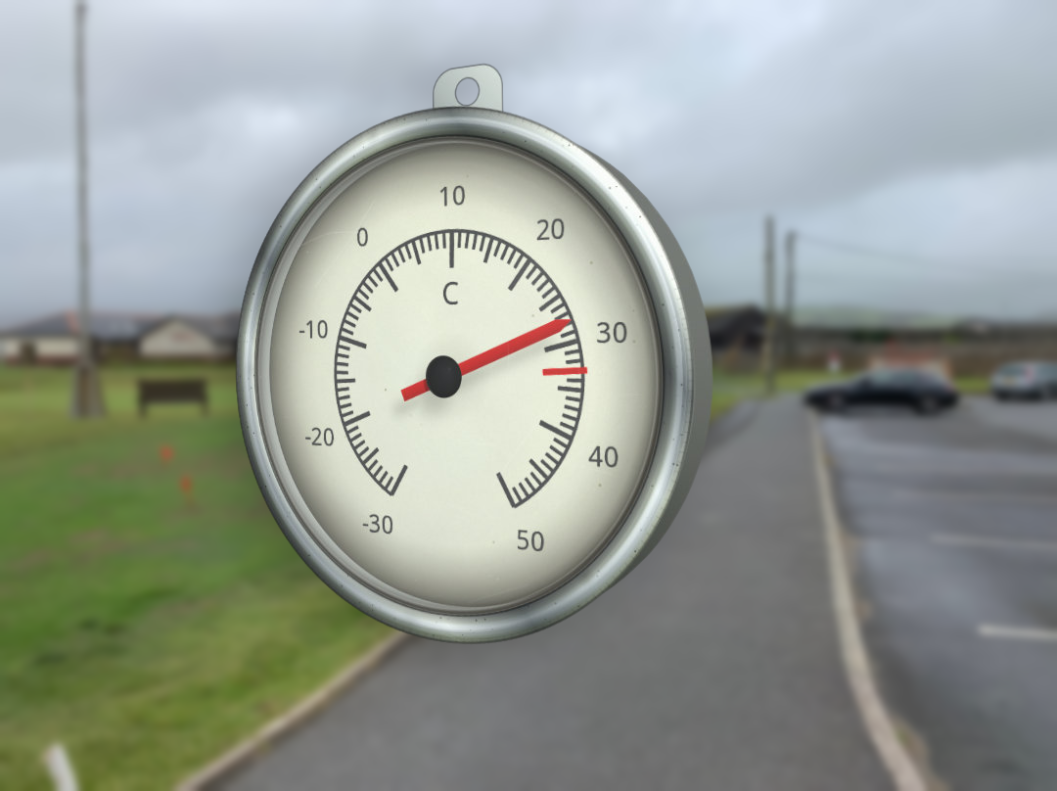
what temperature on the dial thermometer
28 °C
